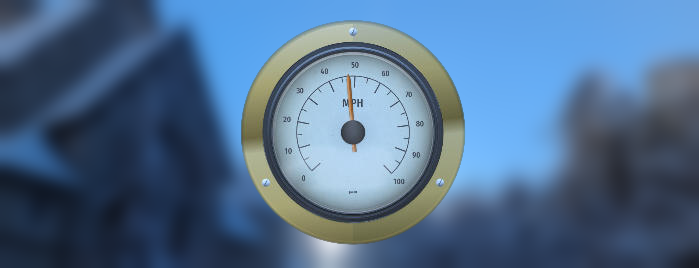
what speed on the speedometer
47.5 mph
